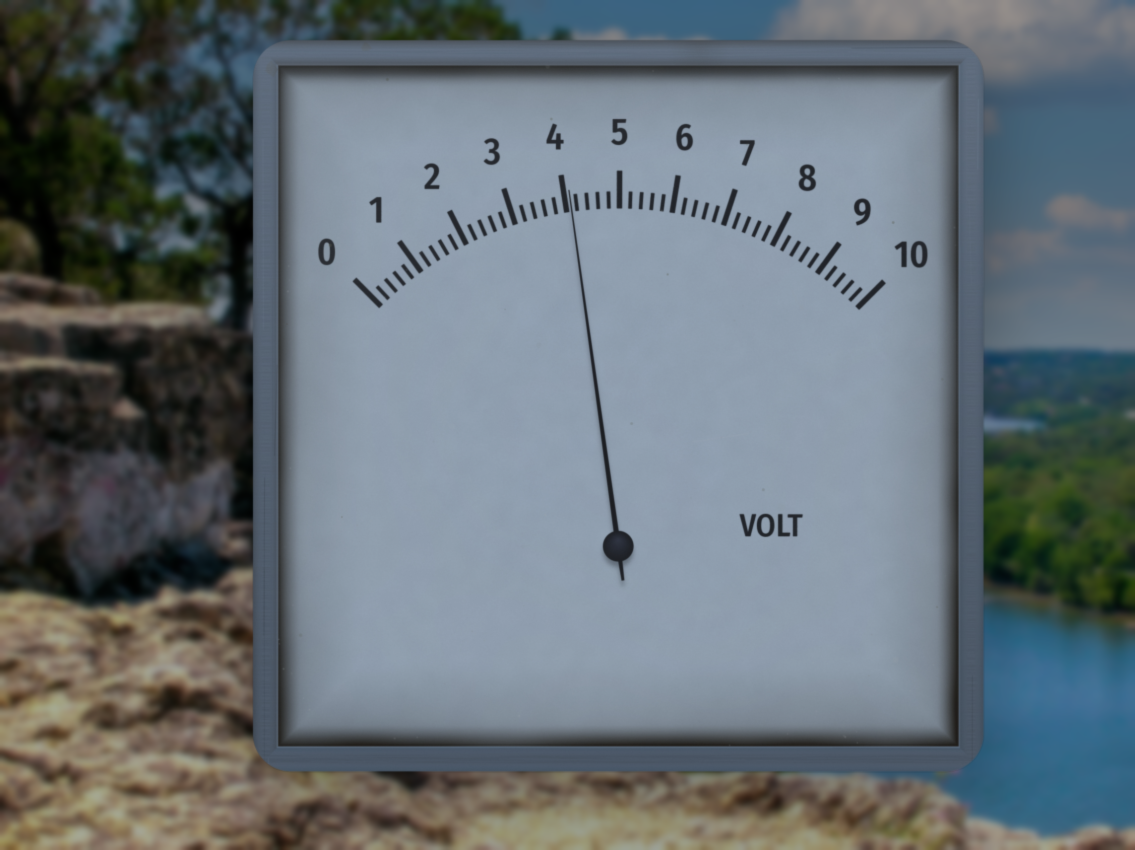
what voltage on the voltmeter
4.1 V
